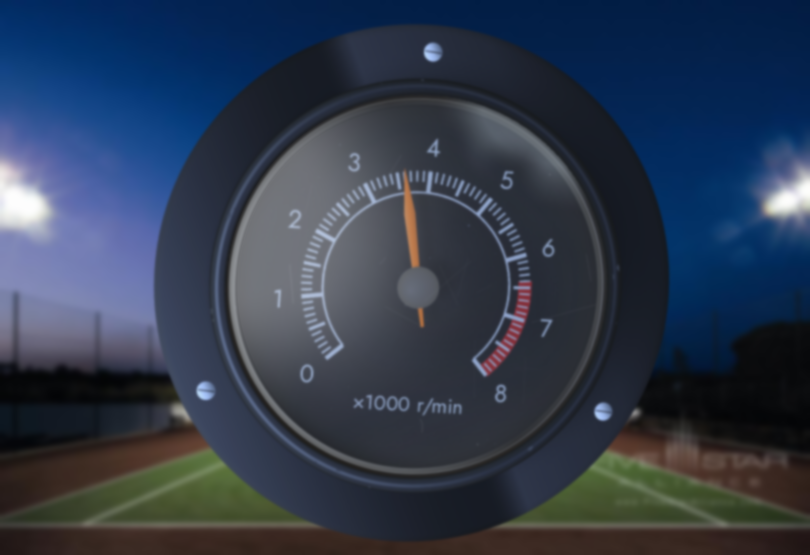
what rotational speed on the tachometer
3600 rpm
